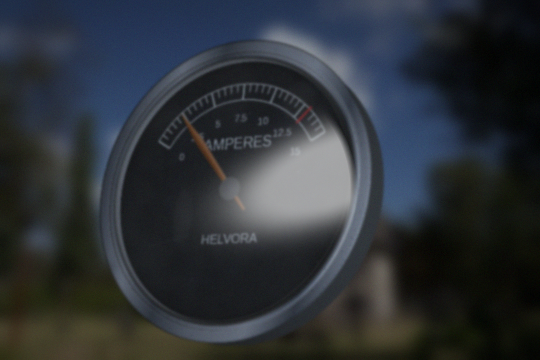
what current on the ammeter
2.5 A
